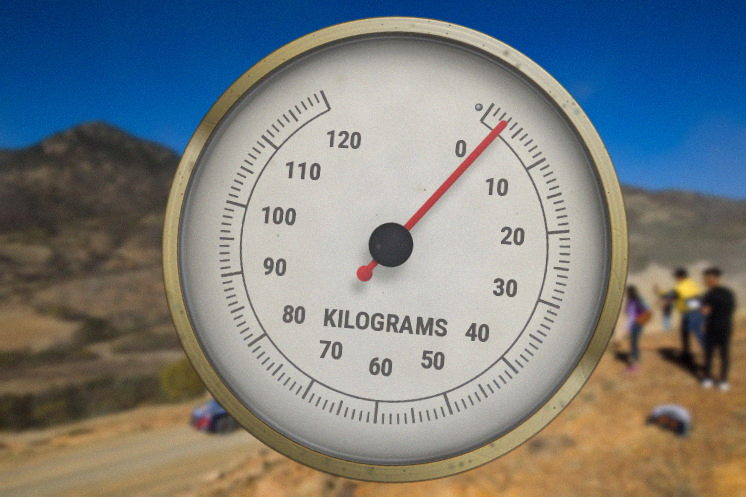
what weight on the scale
3 kg
